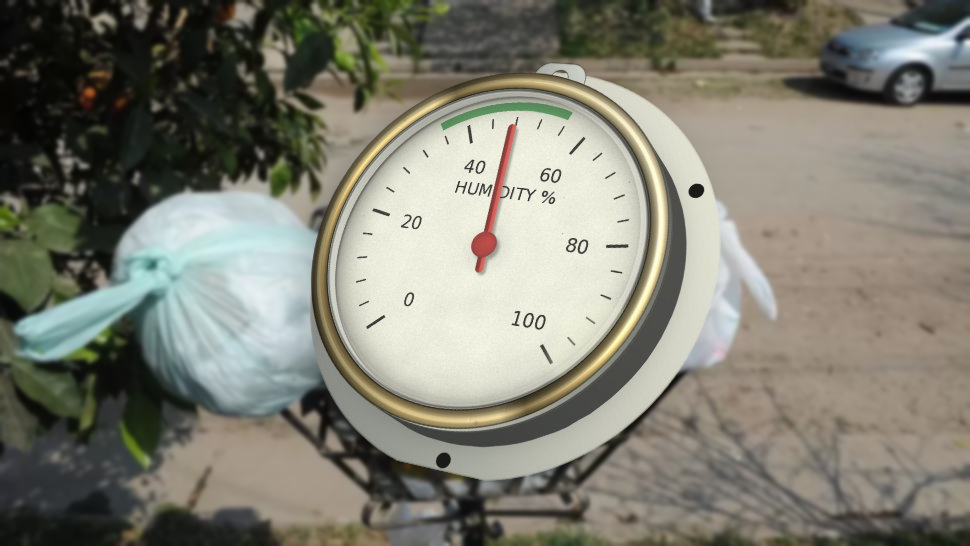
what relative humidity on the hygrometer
48 %
